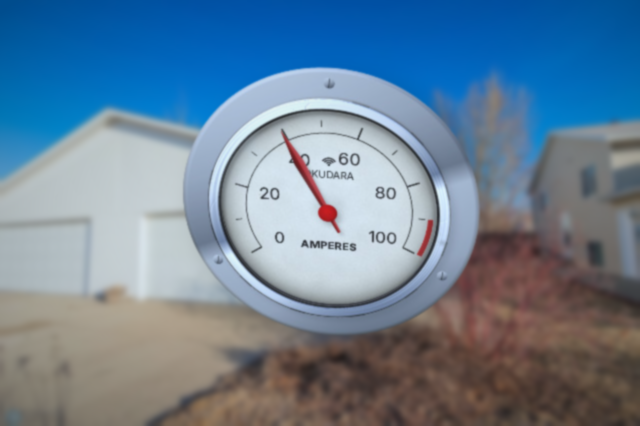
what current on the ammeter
40 A
